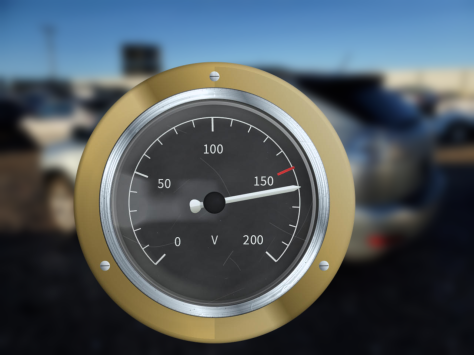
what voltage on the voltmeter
160 V
